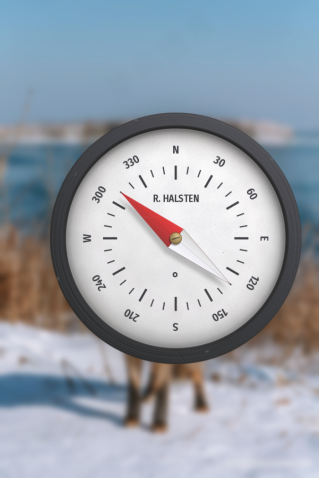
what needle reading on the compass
310 °
